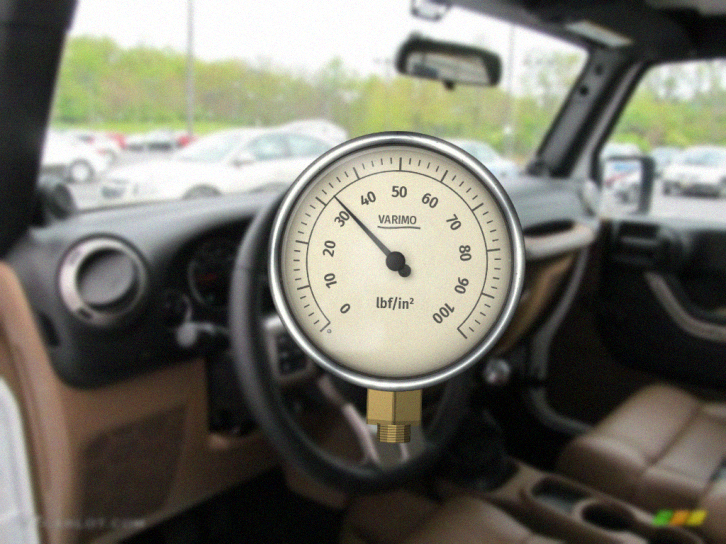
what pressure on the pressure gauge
33 psi
